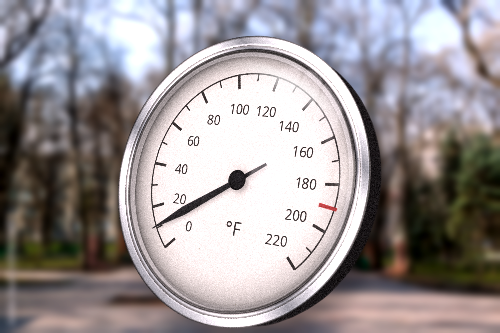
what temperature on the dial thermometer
10 °F
